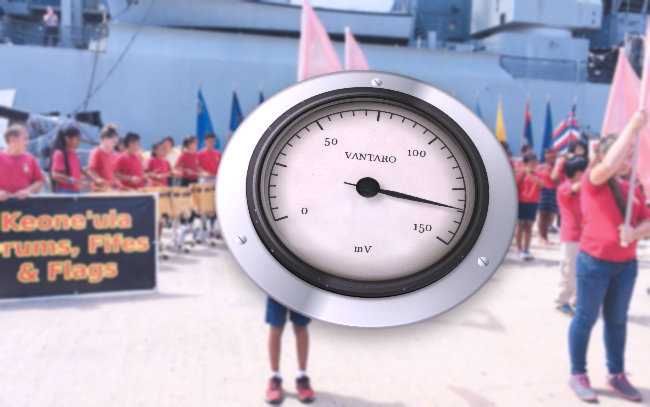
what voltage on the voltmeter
135 mV
